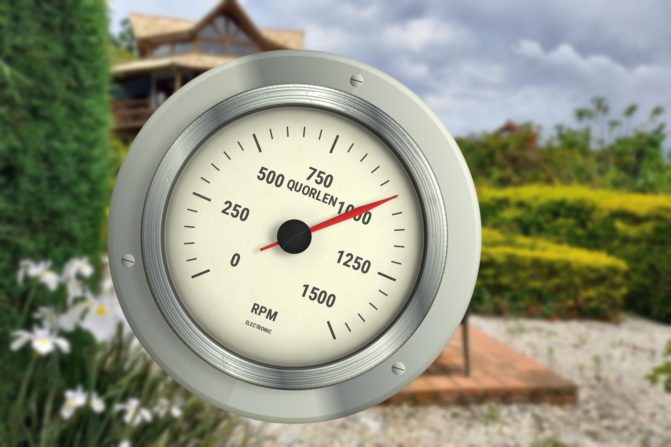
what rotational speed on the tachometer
1000 rpm
